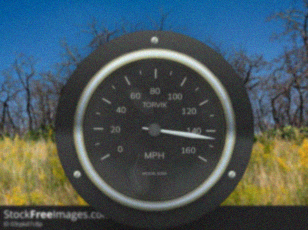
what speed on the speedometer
145 mph
